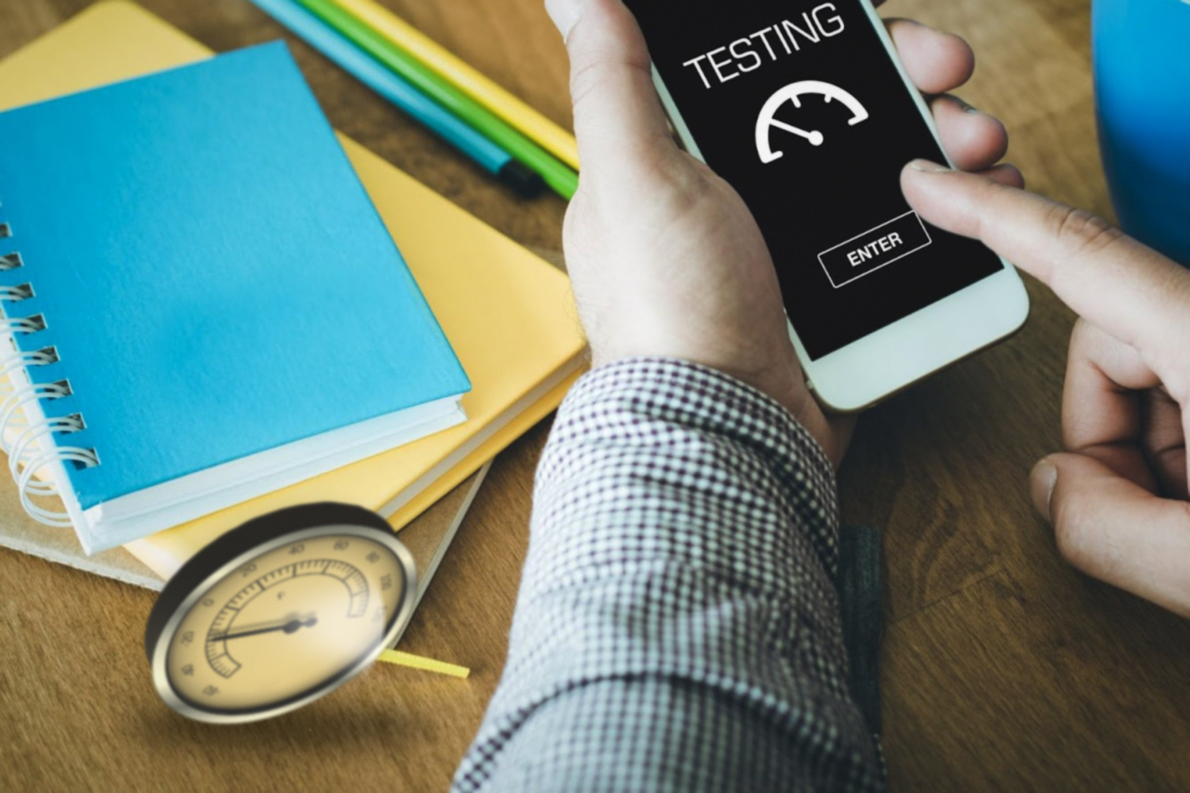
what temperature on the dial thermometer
-20 °F
